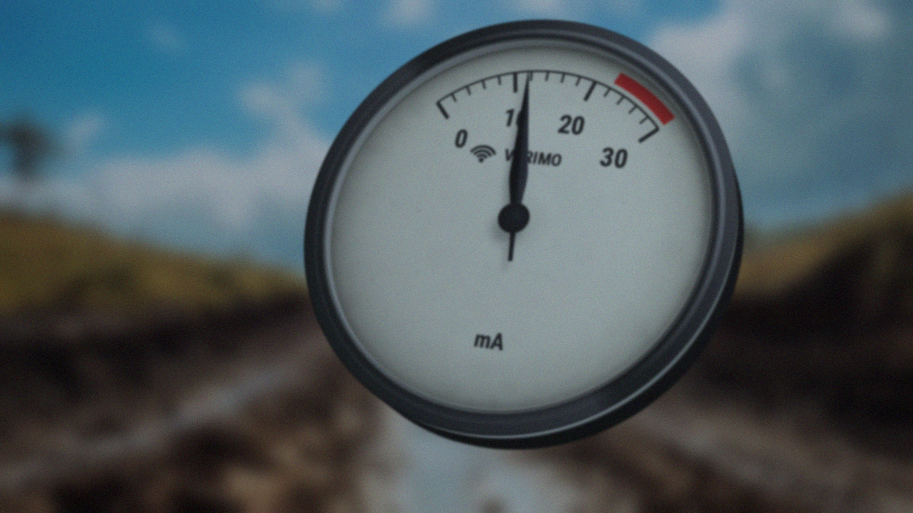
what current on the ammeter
12 mA
